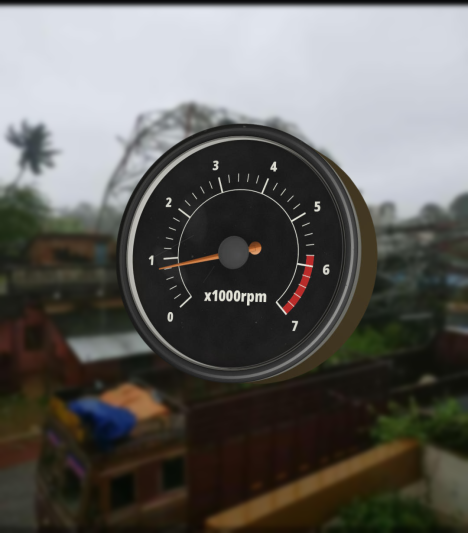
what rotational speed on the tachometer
800 rpm
